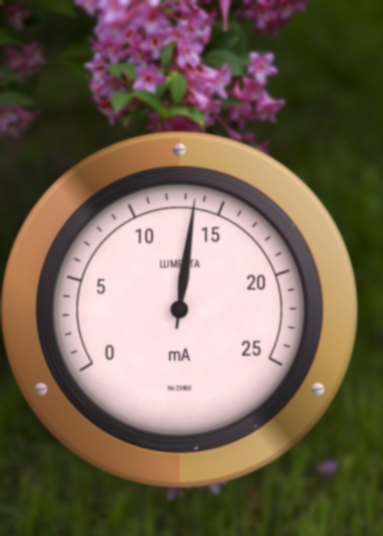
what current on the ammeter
13.5 mA
